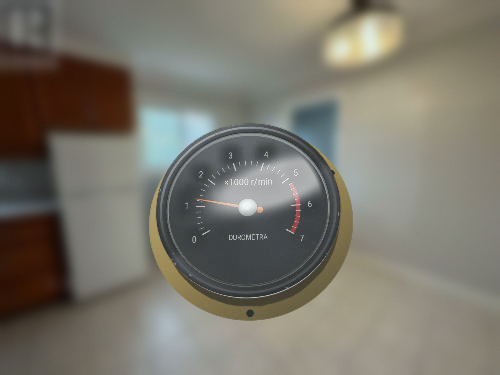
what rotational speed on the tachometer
1200 rpm
